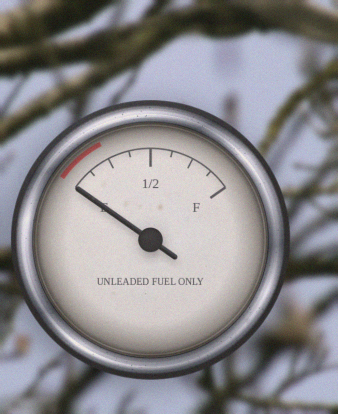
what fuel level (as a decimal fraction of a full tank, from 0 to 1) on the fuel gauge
0
